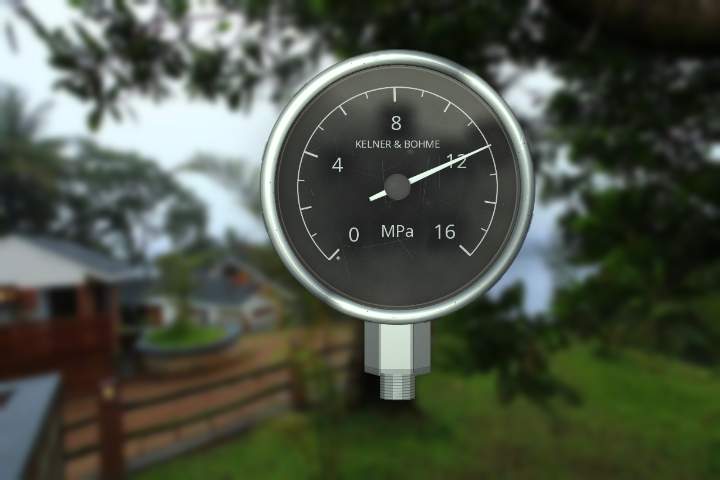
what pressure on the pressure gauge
12 MPa
